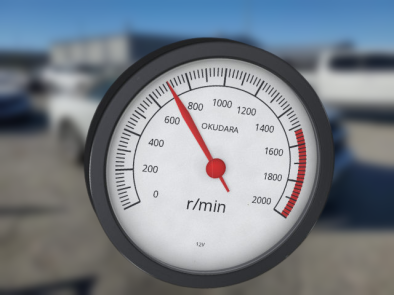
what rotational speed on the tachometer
700 rpm
